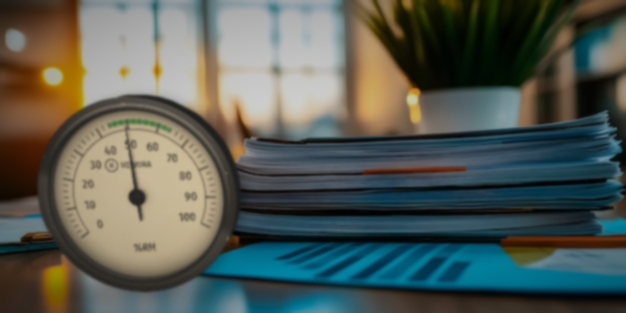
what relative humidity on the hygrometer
50 %
